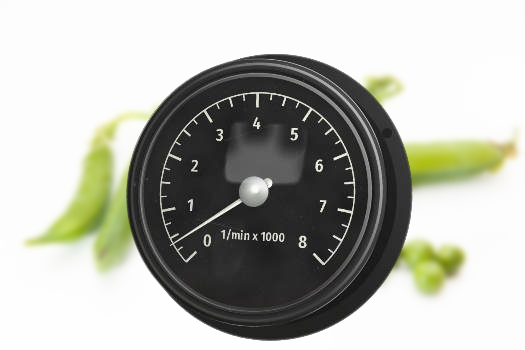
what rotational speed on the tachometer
375 rpm
